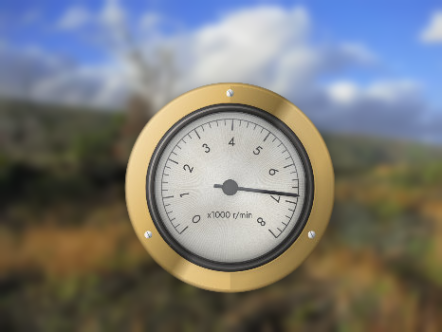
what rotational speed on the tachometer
6800 rpm
